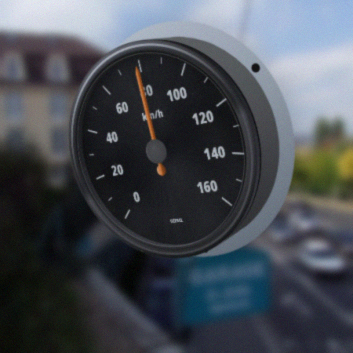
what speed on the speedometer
80 km/h
